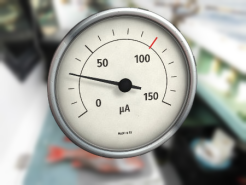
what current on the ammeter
30 µA
